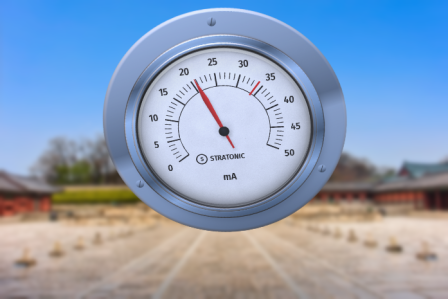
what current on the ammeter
21 mA
